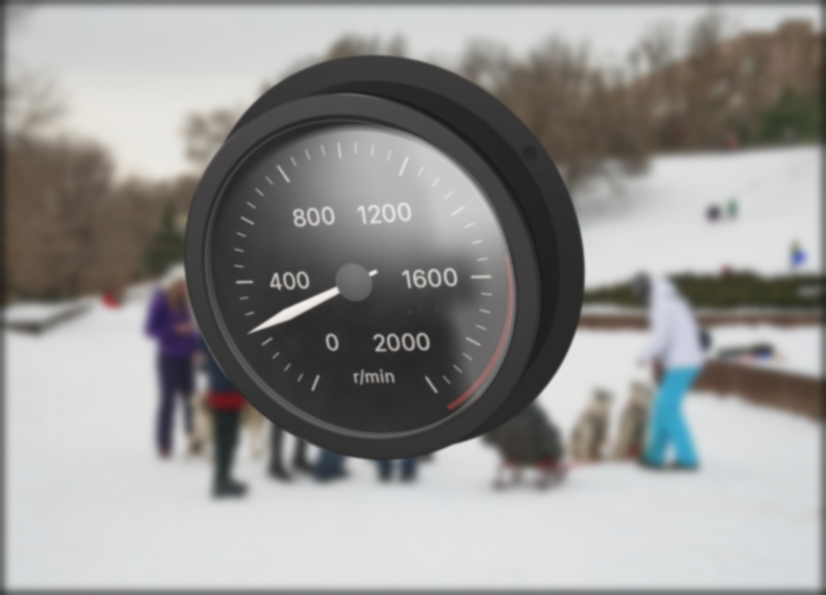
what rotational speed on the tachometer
250 rpm
